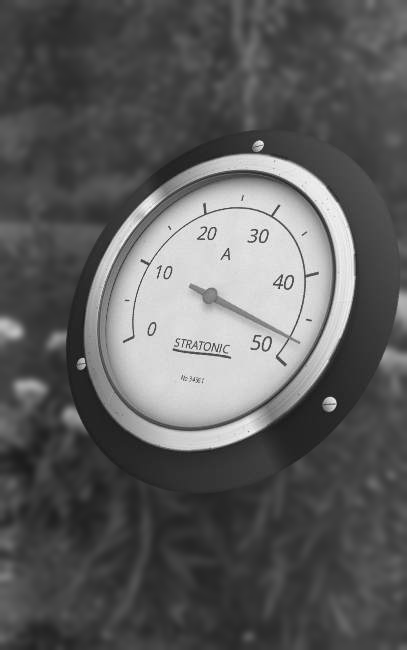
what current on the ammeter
47.5 A
